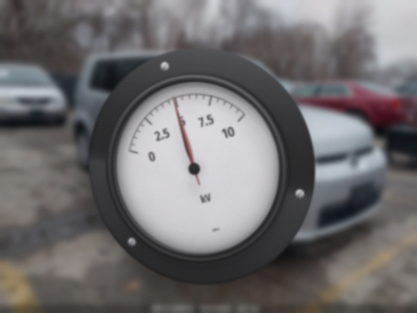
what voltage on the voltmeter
5 kV
